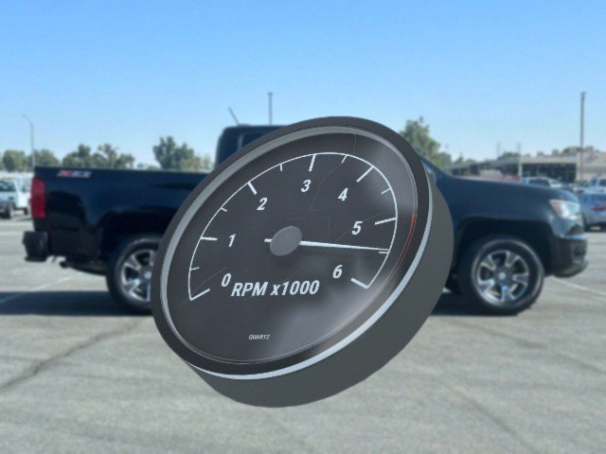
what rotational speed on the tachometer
5500 rpm
